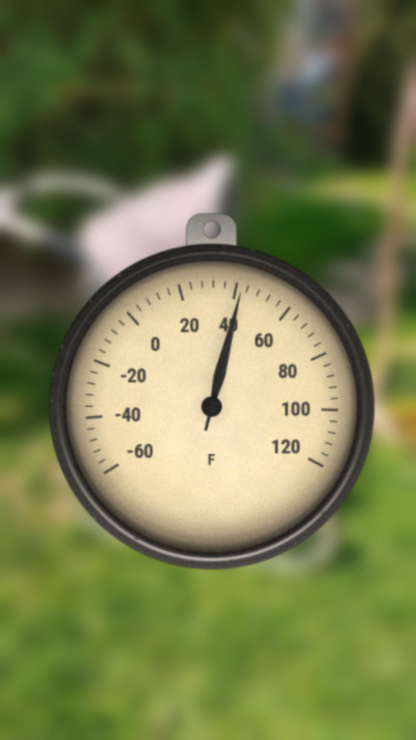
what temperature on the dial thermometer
42 °F
